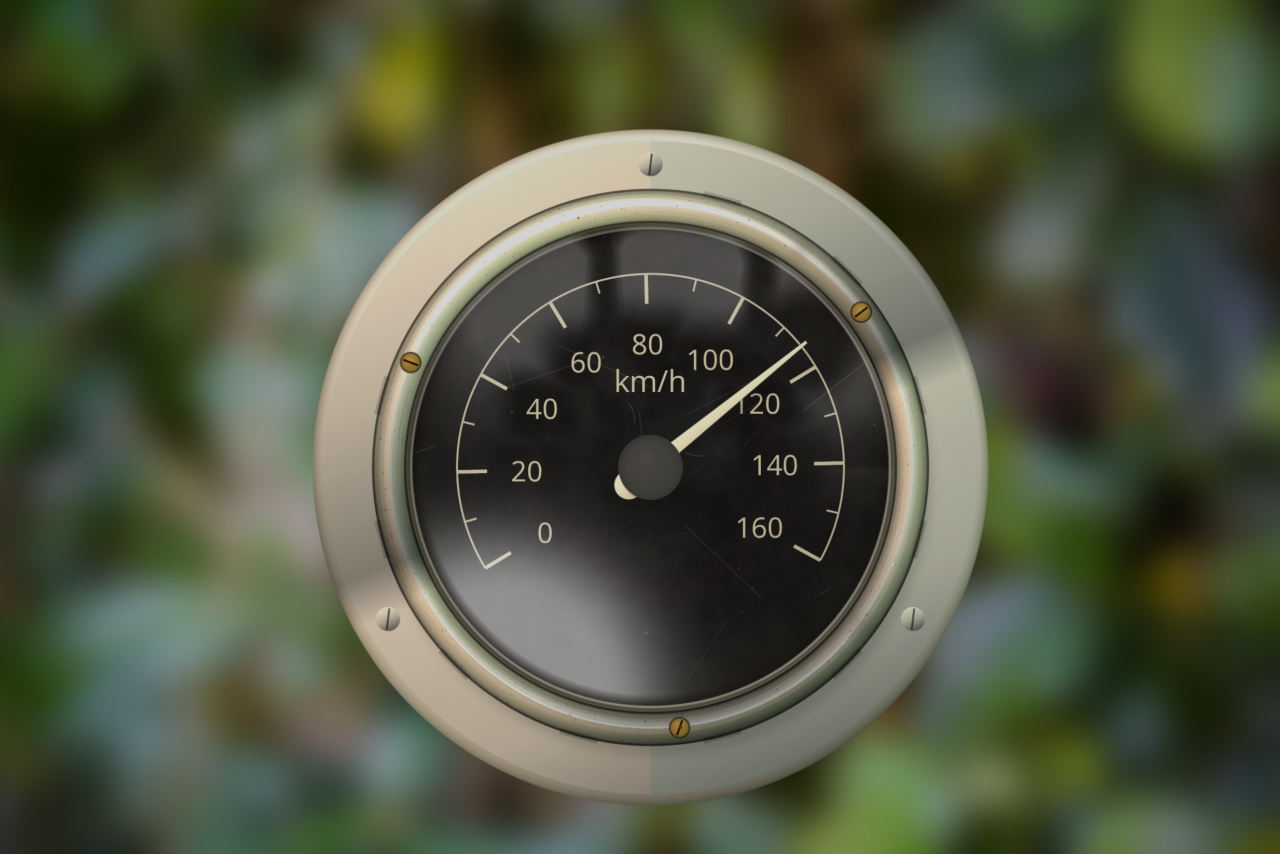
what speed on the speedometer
115 km/h
